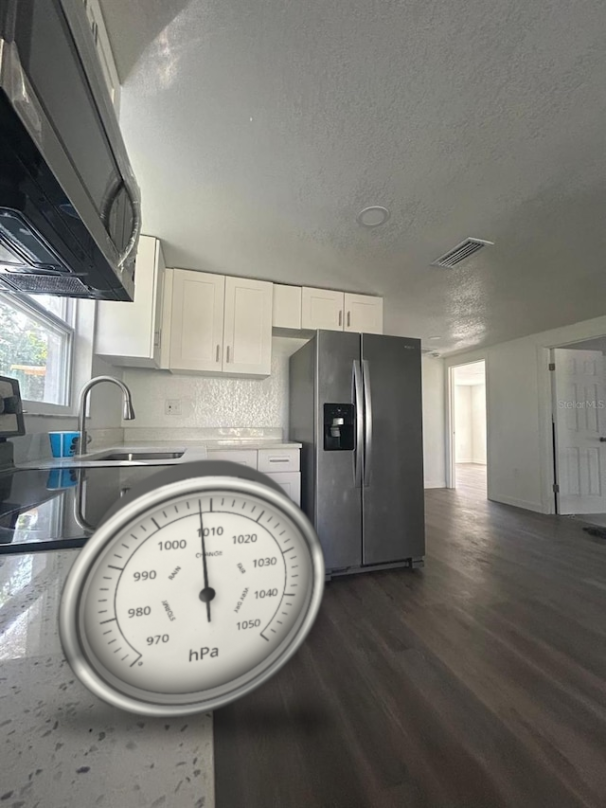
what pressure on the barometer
1008 hPa
